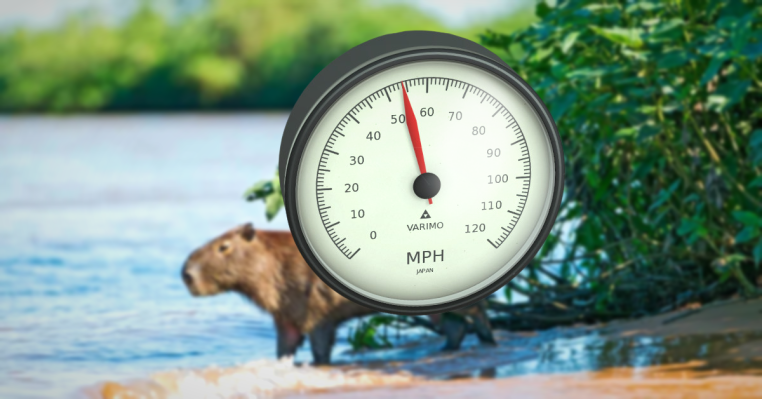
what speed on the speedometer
54 mph
